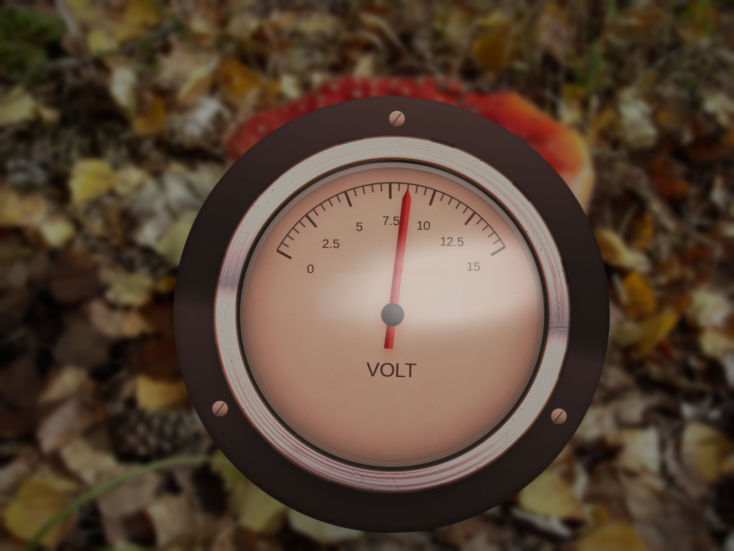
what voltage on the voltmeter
8.5 V
